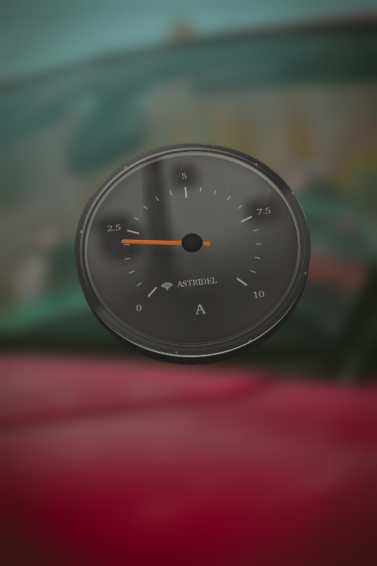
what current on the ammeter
2 A
